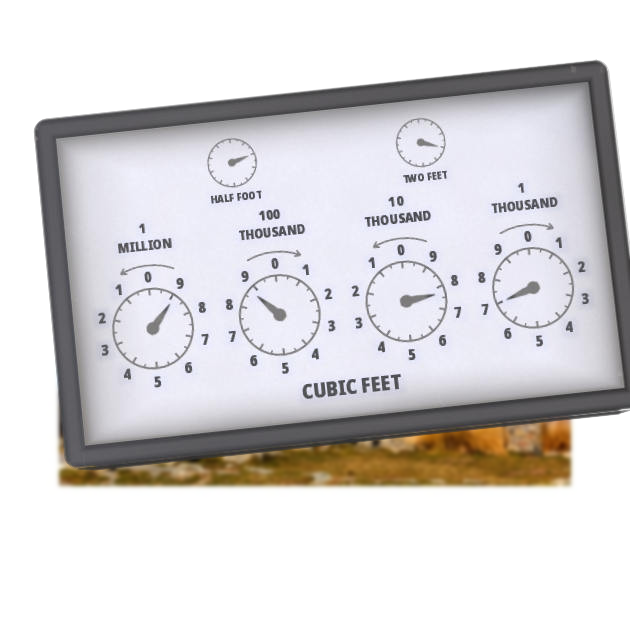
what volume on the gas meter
887700 ft³
